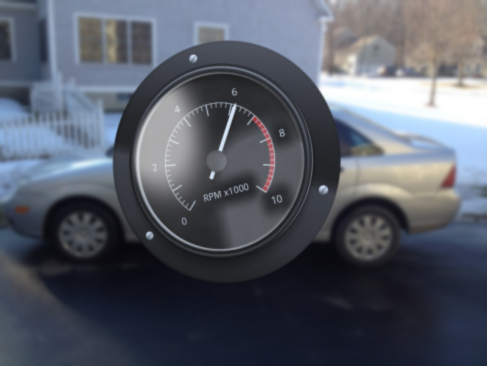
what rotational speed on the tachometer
6200 rpm
